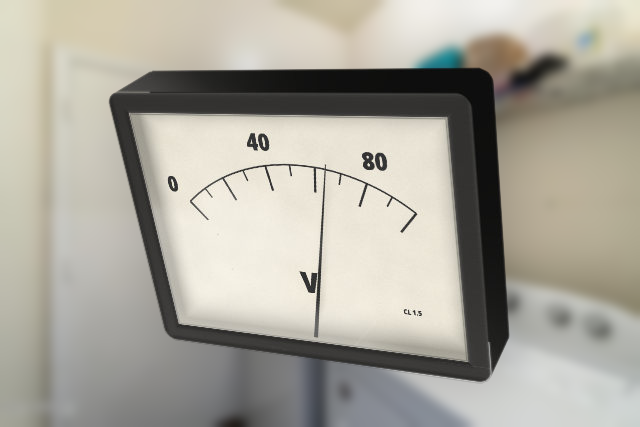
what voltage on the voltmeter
65 V
